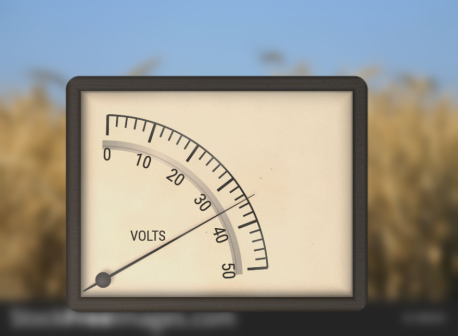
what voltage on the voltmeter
35 V
